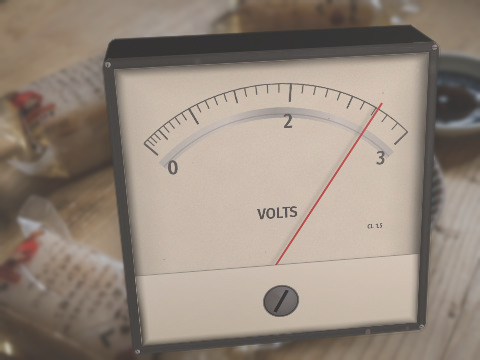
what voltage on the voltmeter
2.7 V
